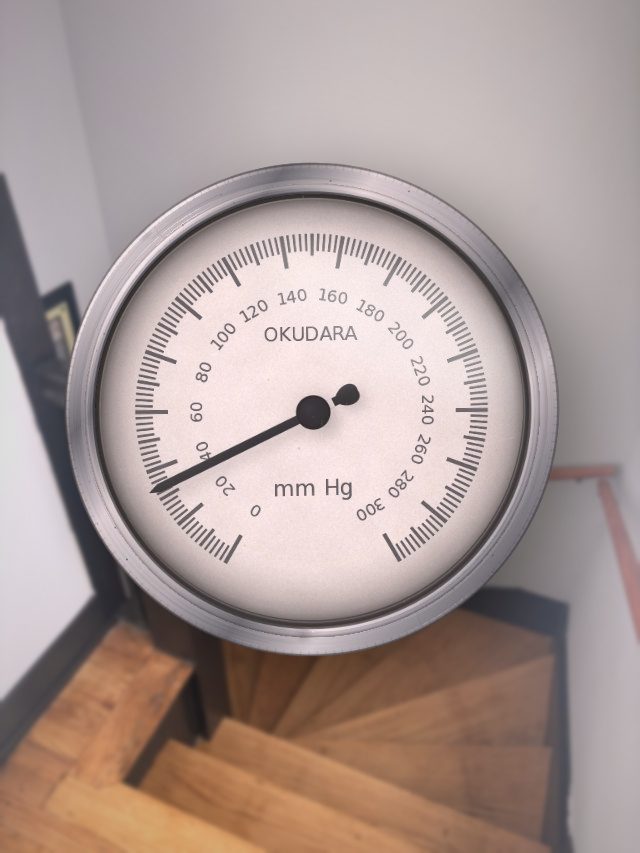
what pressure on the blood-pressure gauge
34 mmHg
